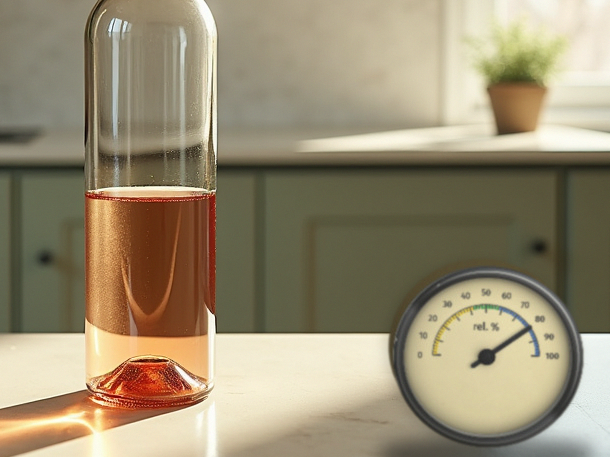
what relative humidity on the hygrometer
80 %
